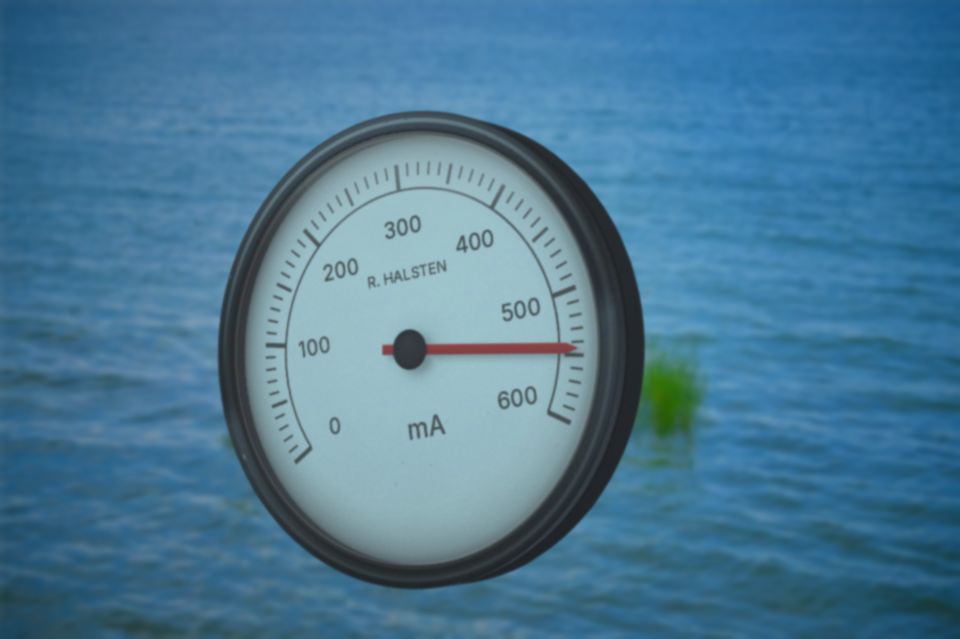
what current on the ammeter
545 mA
